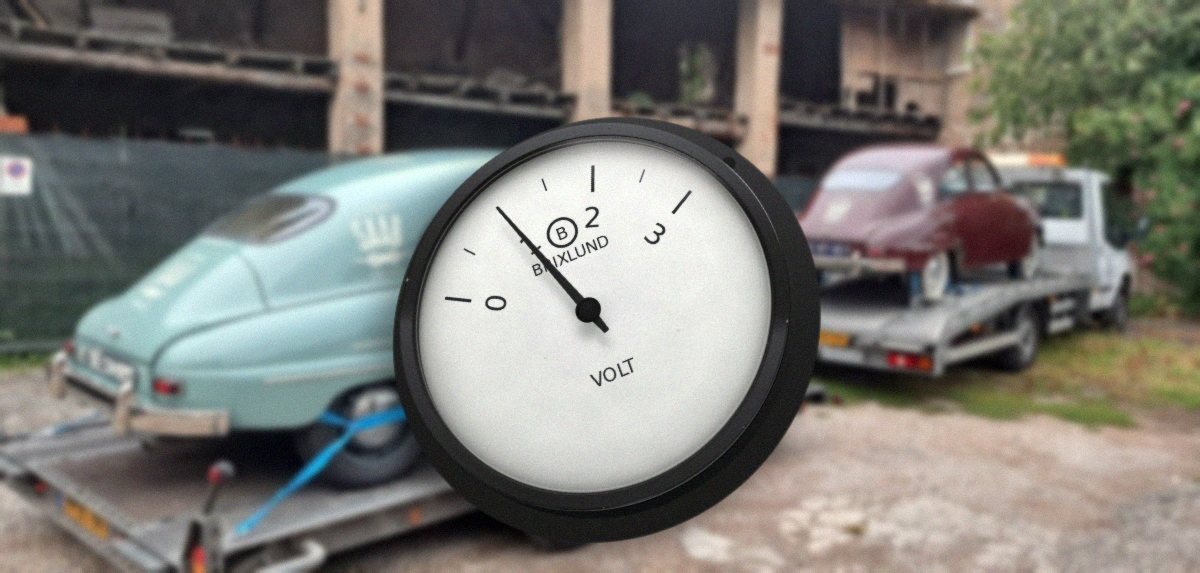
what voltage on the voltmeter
1 V
